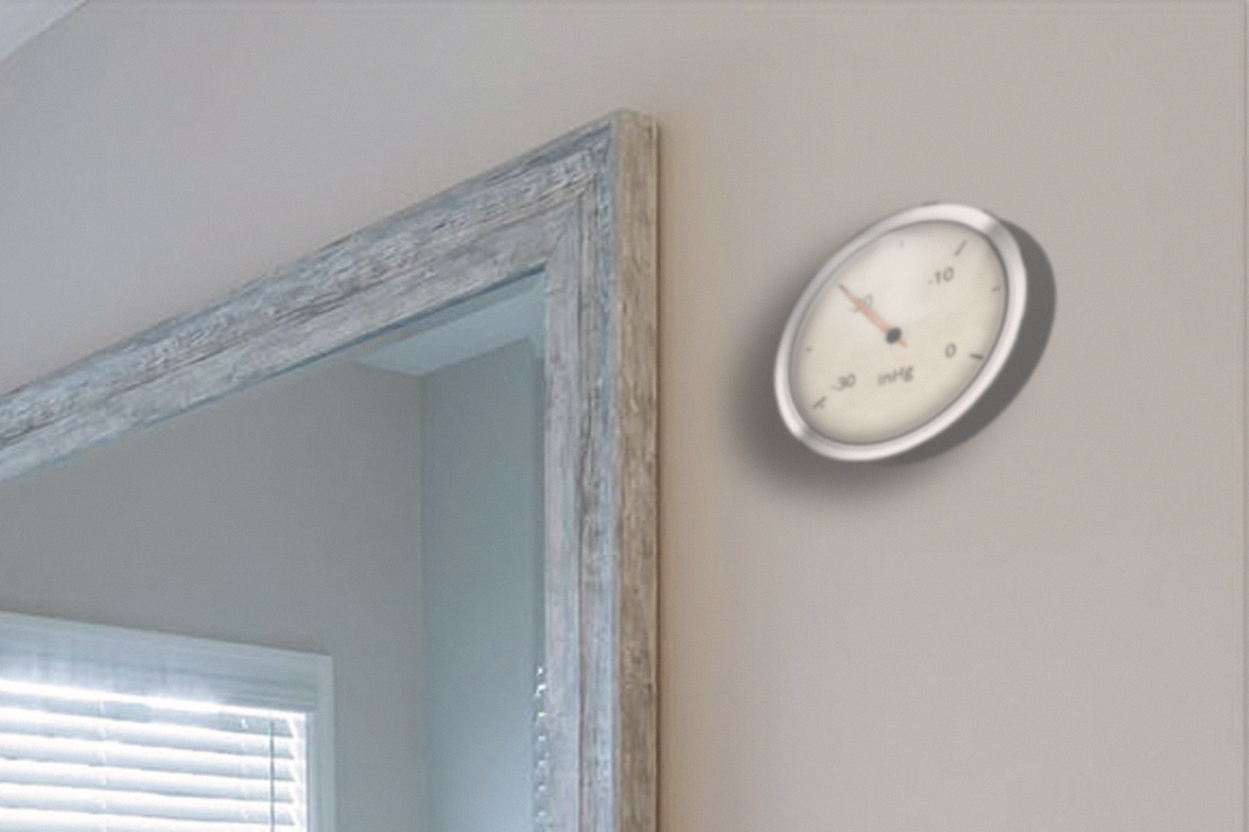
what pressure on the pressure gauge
-20 inHg
